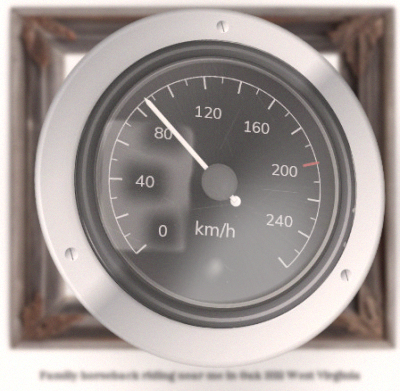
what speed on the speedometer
85 km/h
